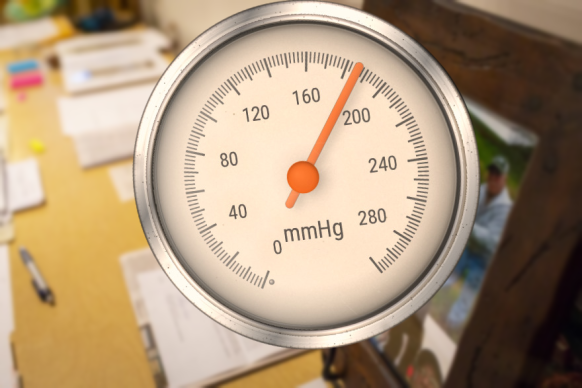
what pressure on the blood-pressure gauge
186 mmHg
